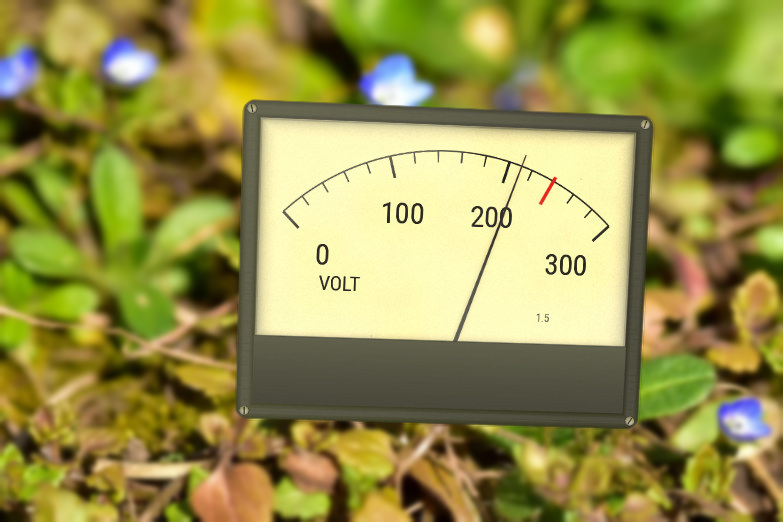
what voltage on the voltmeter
210 V
